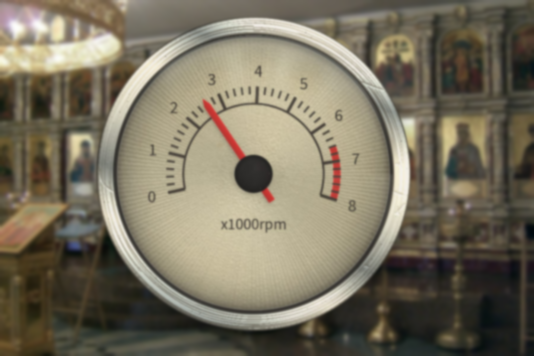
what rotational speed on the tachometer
2600 rpm
